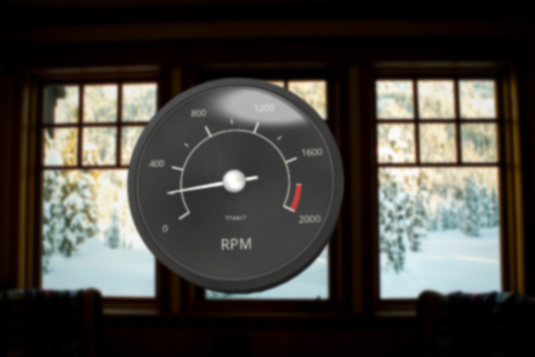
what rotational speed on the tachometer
200 rpm
